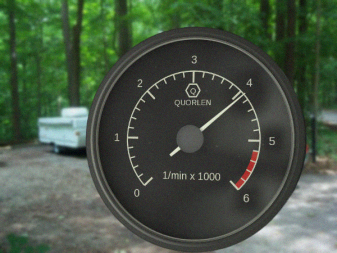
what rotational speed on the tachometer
4100 rpm
